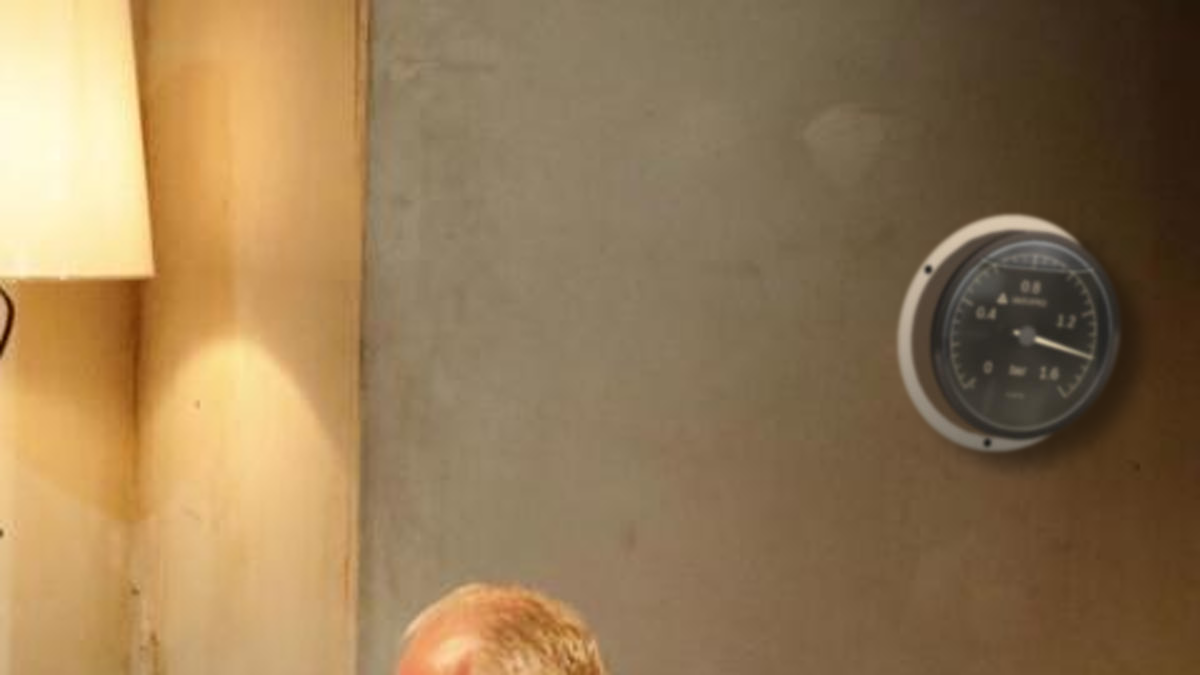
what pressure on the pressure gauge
1.4 bar
